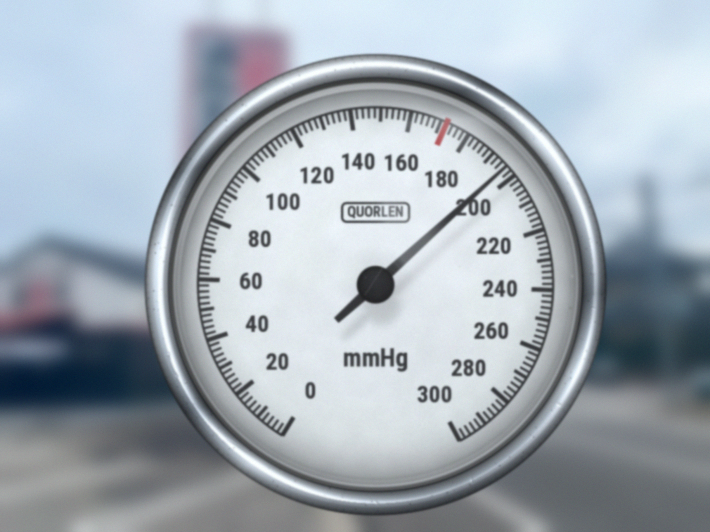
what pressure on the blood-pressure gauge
196 mmHg
